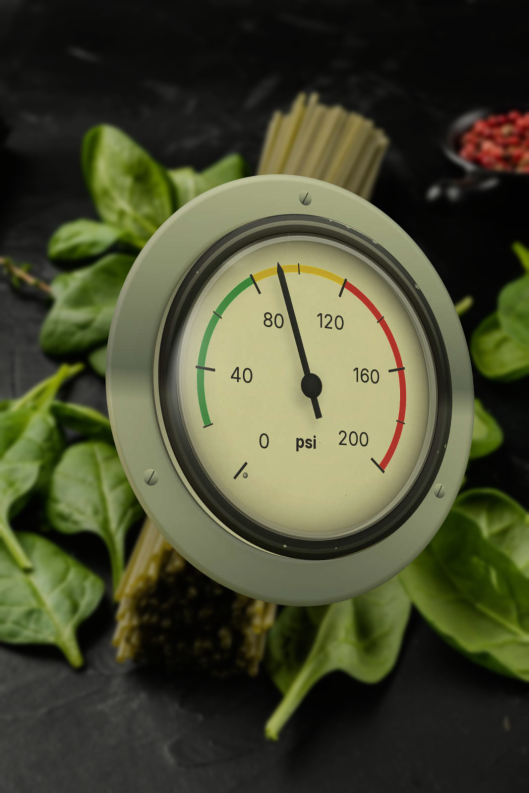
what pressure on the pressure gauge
90 psi
